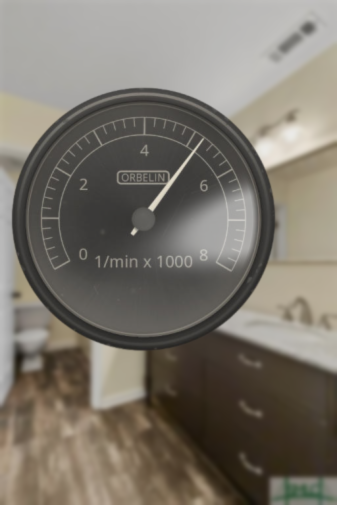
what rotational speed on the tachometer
5200 rpm
